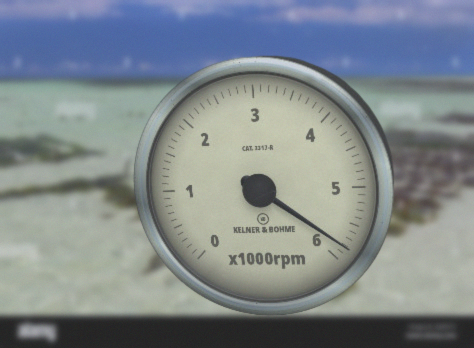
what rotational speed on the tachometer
5800 rpm
